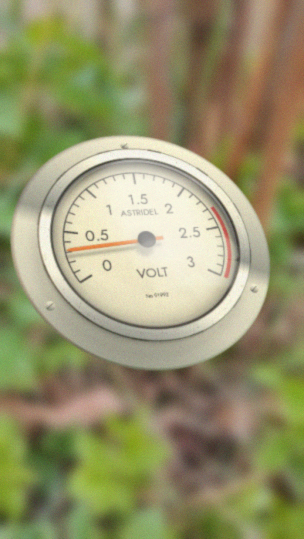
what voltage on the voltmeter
0.3 V
